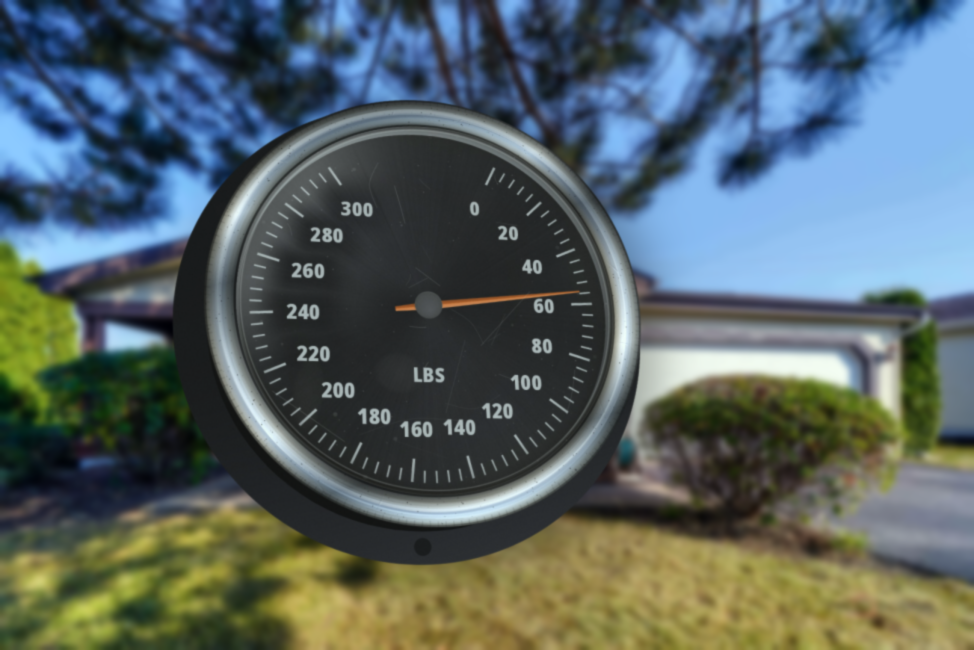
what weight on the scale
56 lb
